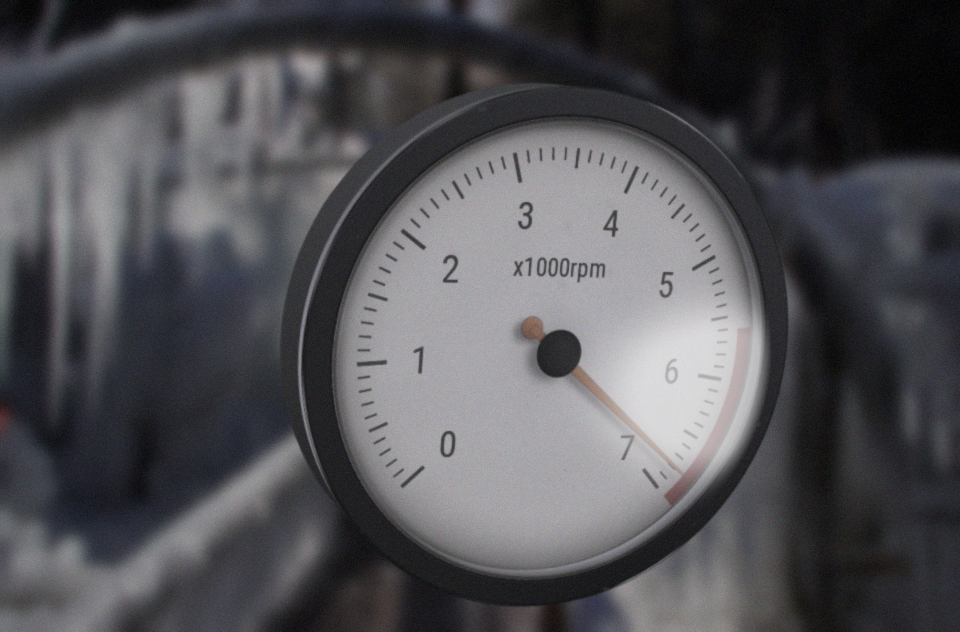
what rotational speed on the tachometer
6800 rpm
